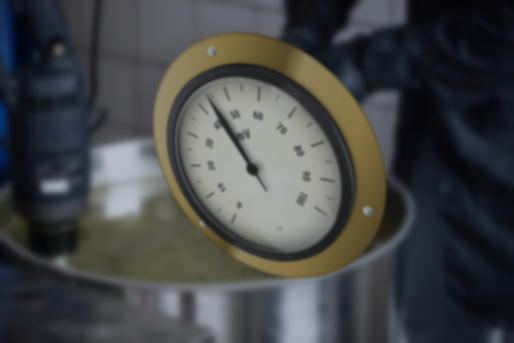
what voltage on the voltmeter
45 mV
